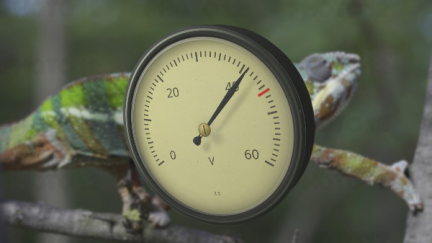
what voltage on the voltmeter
41 V
